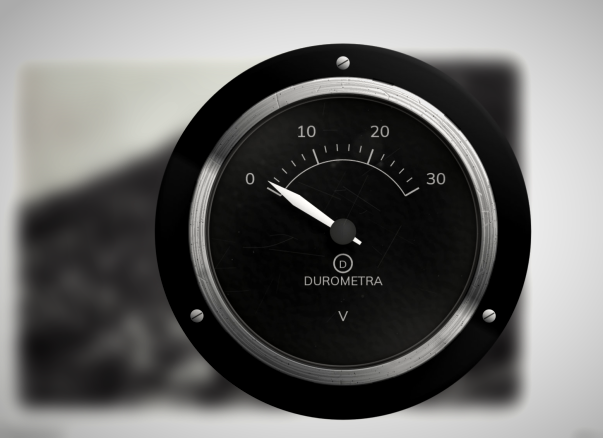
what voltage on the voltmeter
1 V
